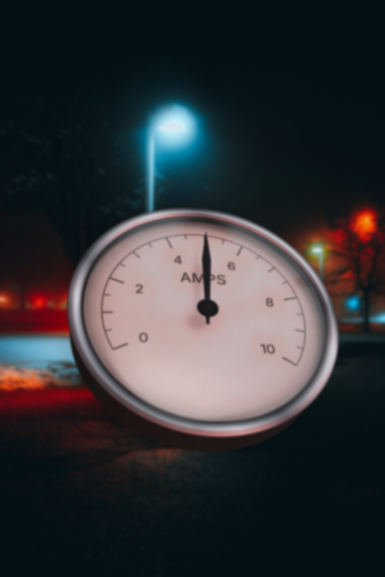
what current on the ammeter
5 A
